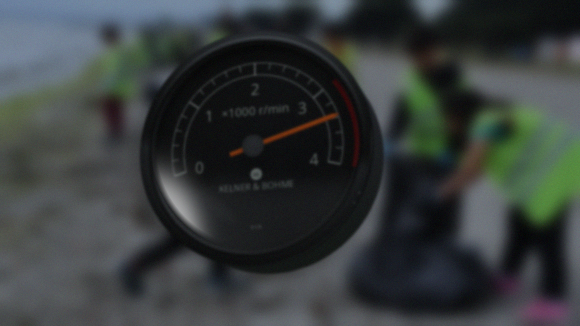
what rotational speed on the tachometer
3400 rpm
